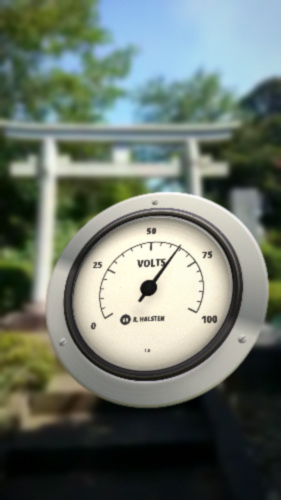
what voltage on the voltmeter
65 V
